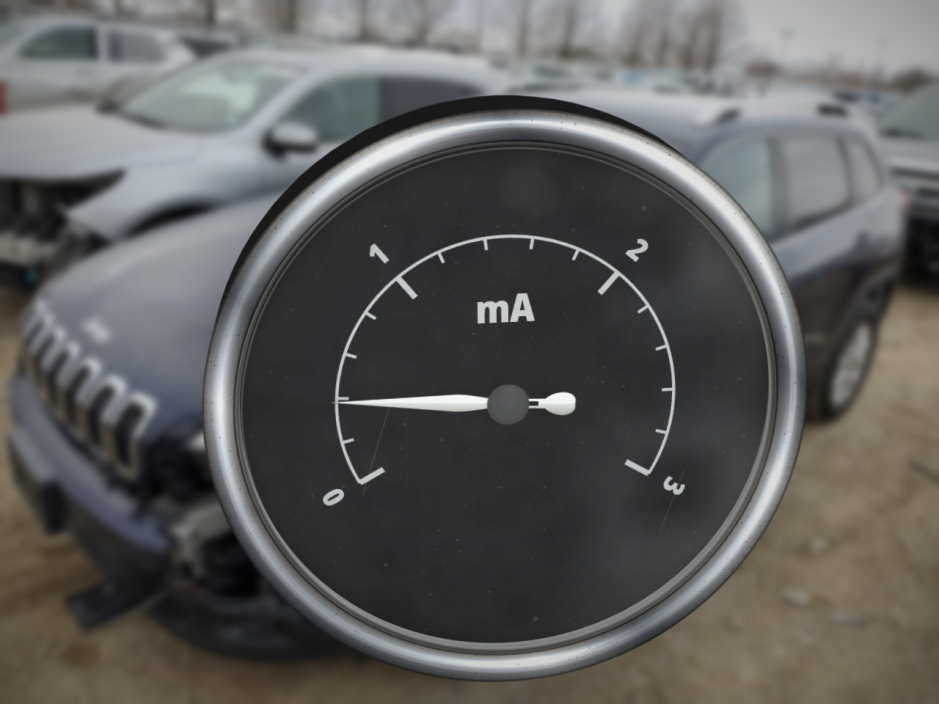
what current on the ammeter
0.4 mA
